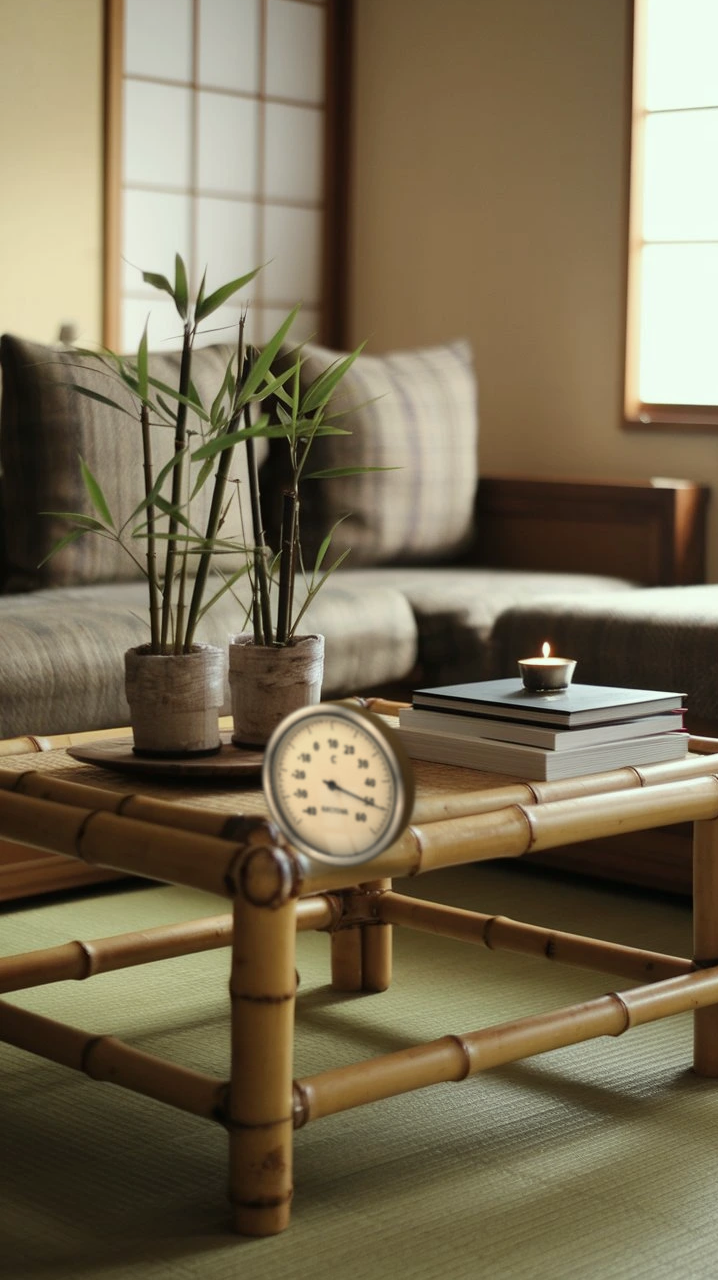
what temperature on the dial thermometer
50 °C
